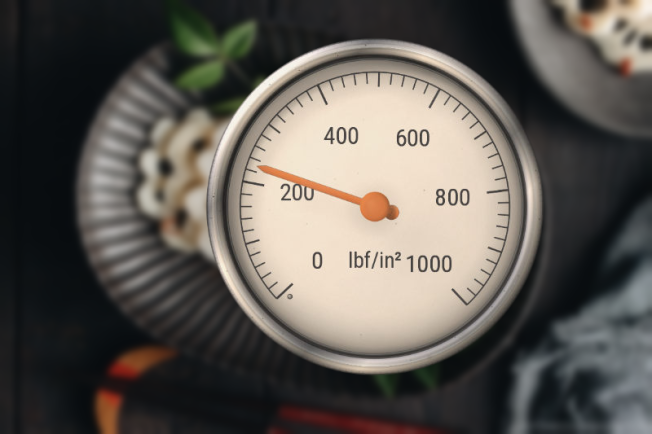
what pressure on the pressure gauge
230 psi
